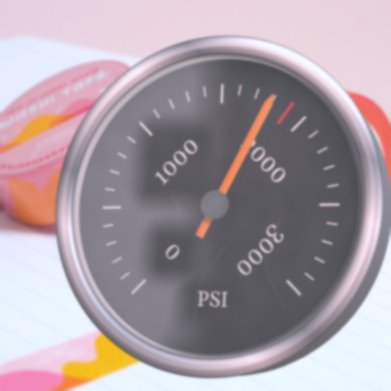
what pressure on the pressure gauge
1800 psi
